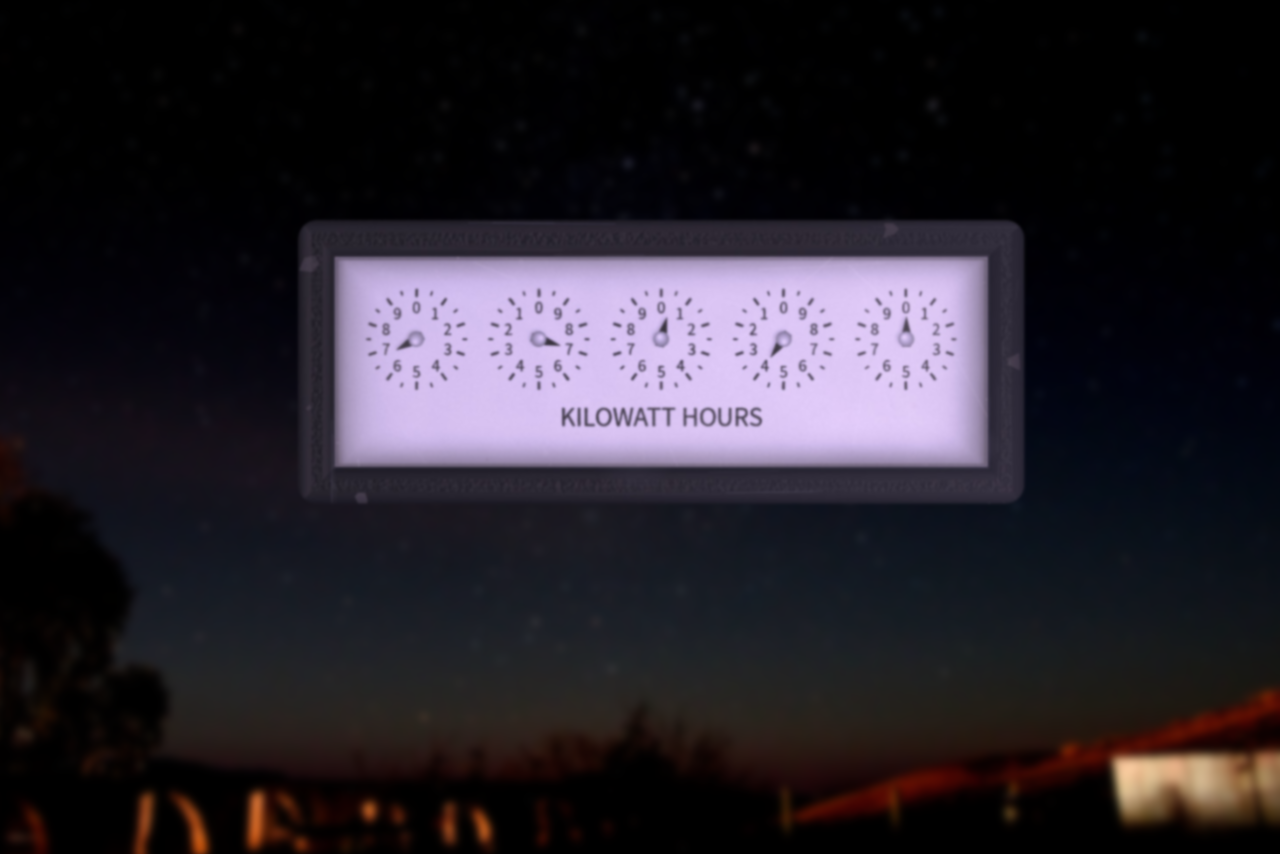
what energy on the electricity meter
67040 kWh
